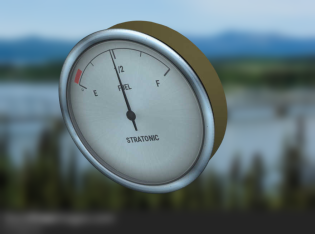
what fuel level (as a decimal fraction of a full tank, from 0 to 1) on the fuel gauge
0.5
